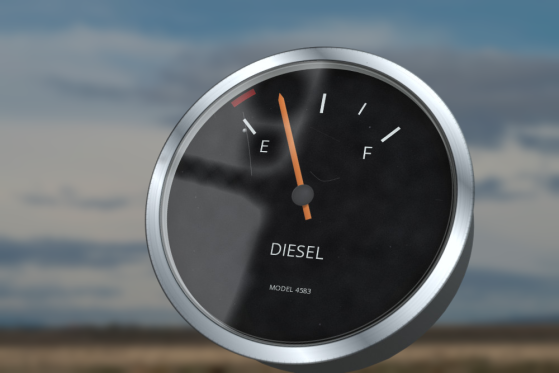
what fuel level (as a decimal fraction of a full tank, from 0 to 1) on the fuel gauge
0.25
